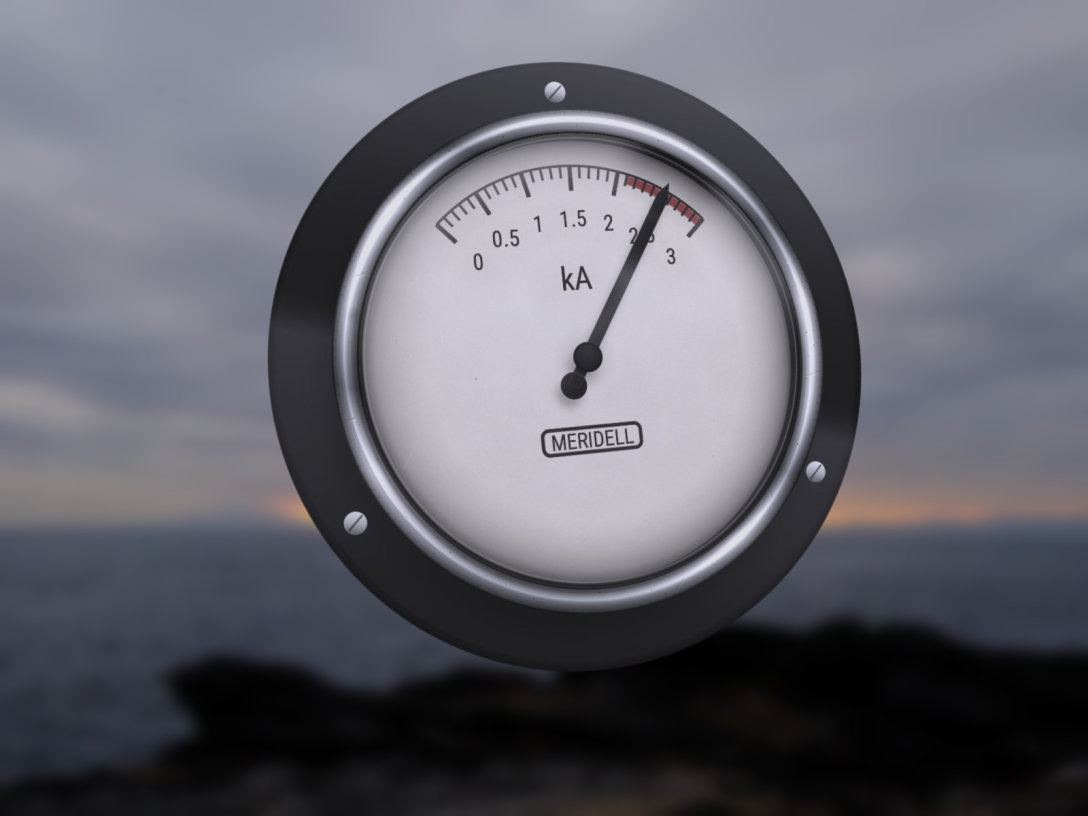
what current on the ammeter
2.5 kA
